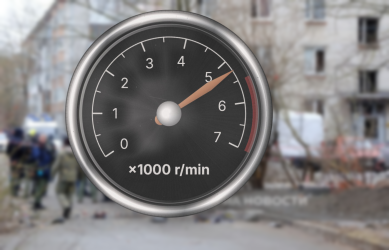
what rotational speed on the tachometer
5250 rpm
